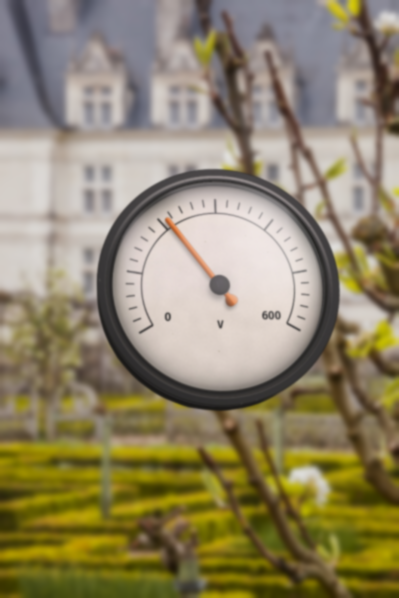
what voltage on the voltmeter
210 V
